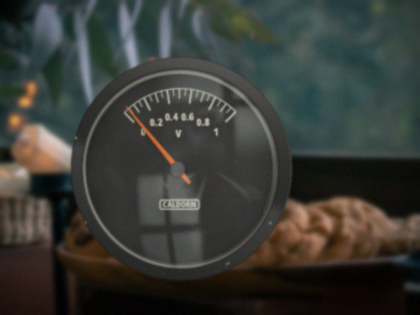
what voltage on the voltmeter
0.05 V
